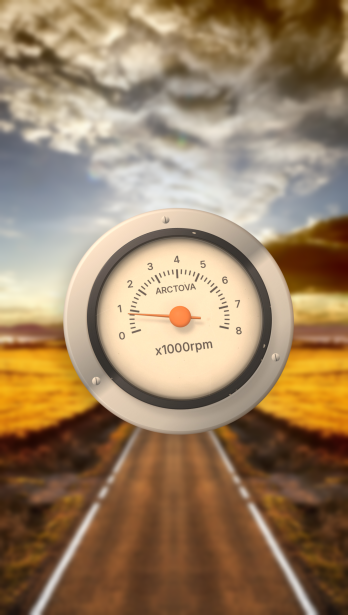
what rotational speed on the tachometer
800 rpm
